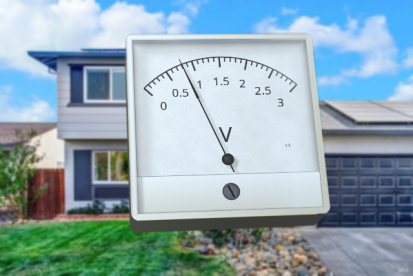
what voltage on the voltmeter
0.8 V
